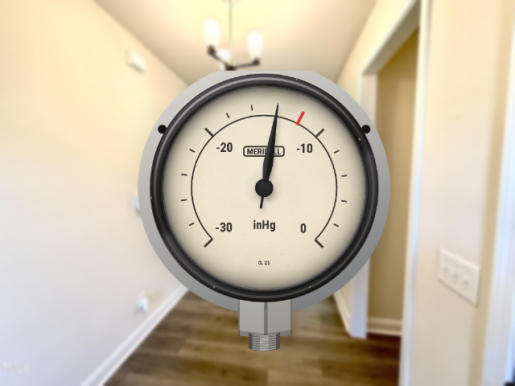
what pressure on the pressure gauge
-14 inHg
